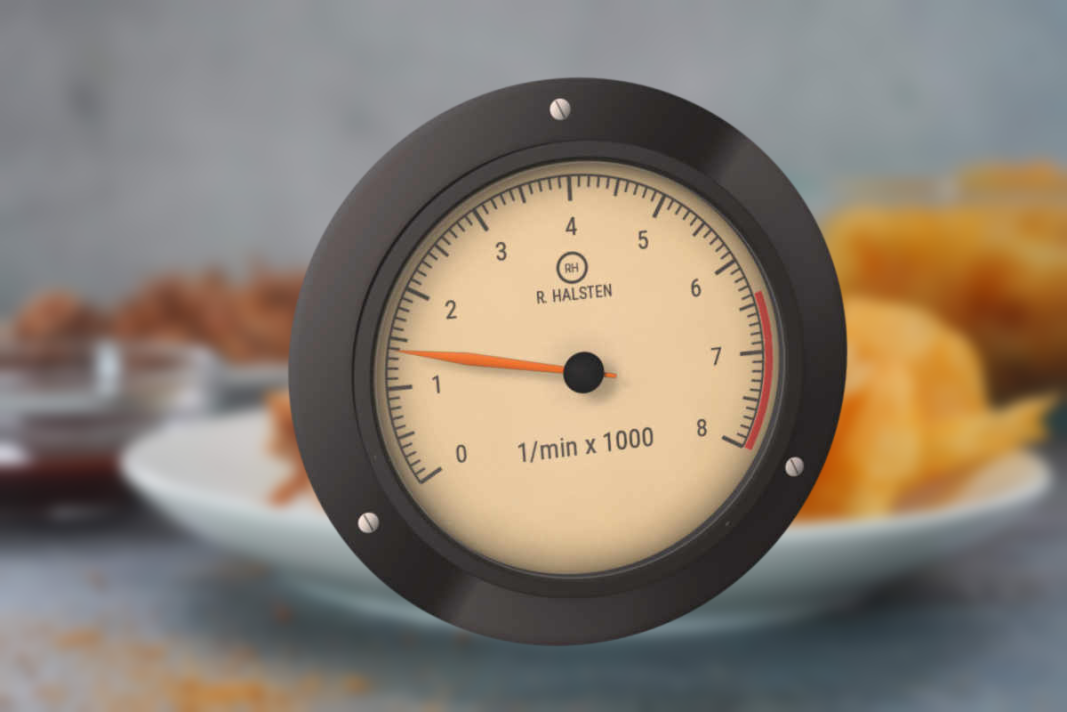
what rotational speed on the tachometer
1400 rpm
